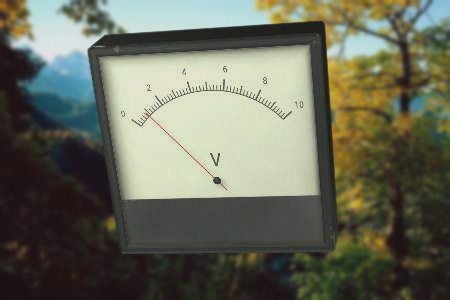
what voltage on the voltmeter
1 V
